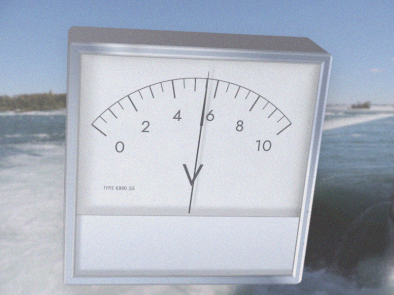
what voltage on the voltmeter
5.5 V
